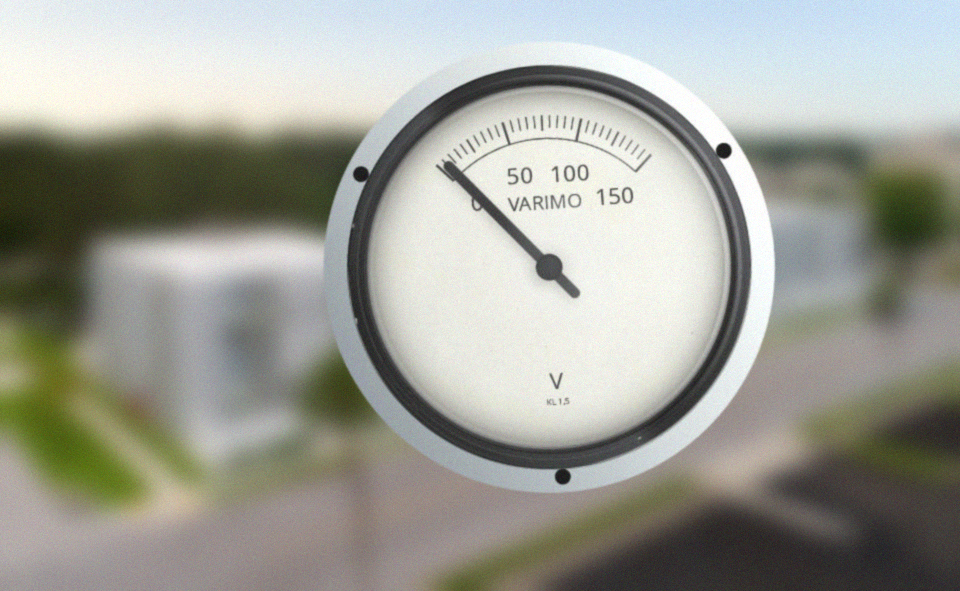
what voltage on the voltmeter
5 V
